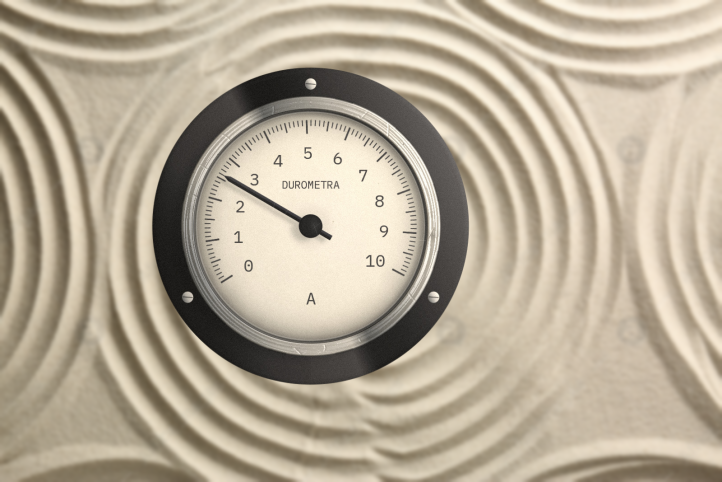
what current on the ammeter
2.6 A
